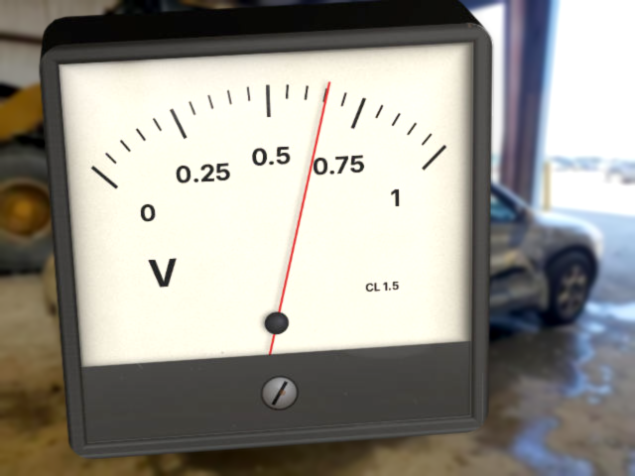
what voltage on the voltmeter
0.65 V
